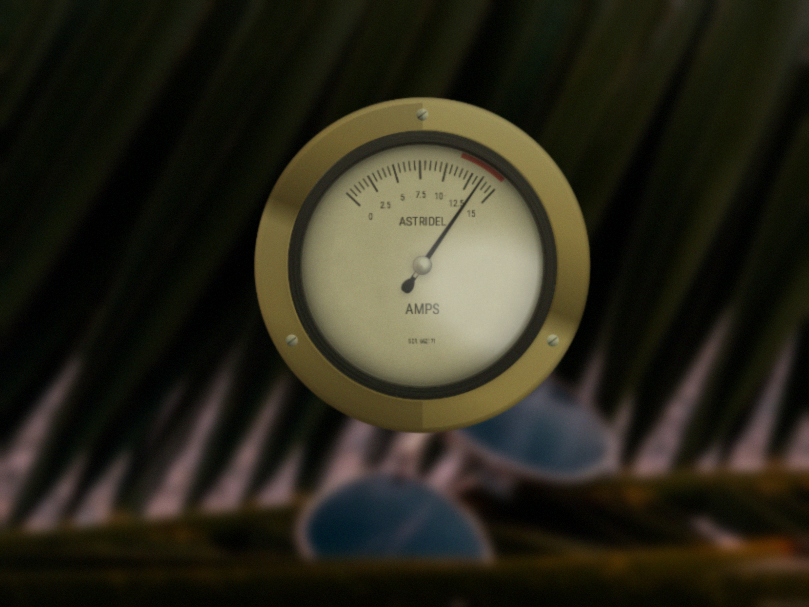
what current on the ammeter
13.5 A
